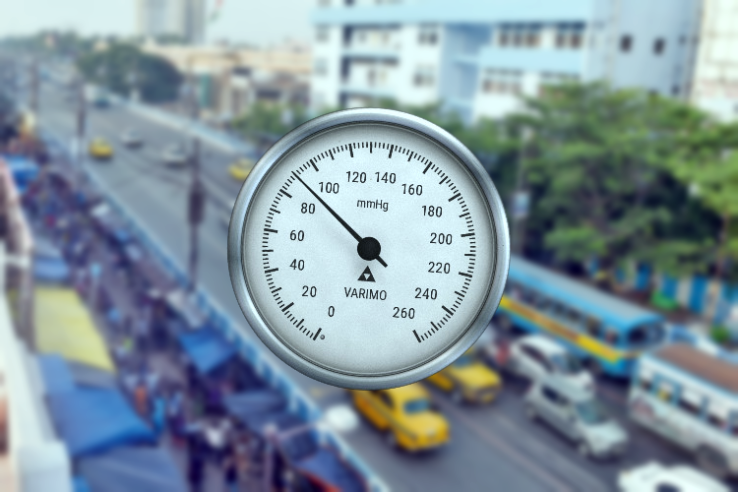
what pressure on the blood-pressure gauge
90 mmHg
